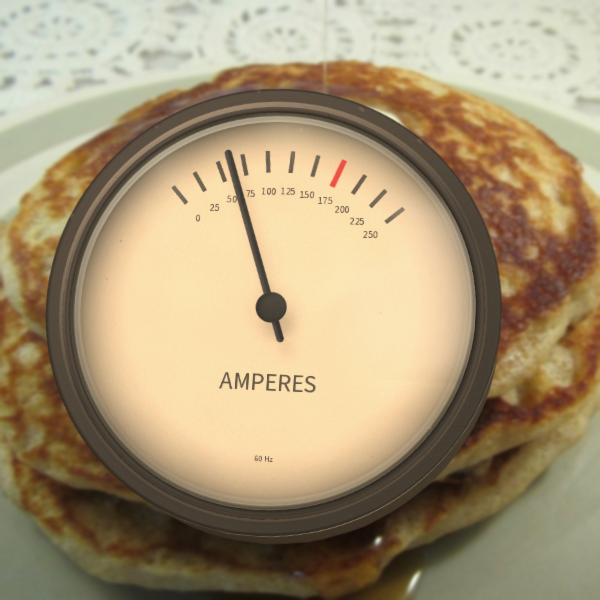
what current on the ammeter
62.5 A
